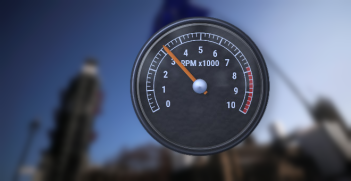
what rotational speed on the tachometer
3200 rpm
